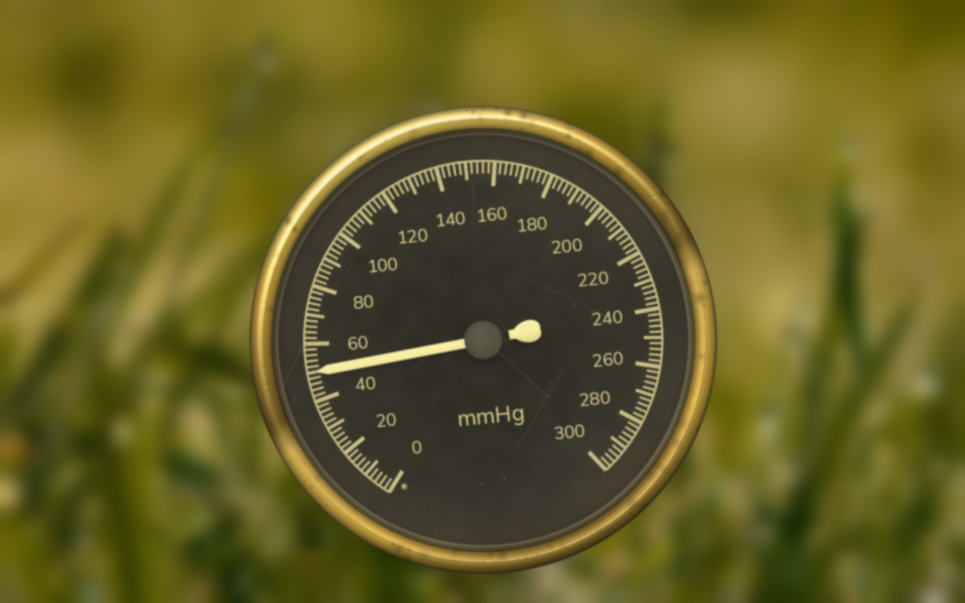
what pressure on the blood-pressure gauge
50 mmHg
